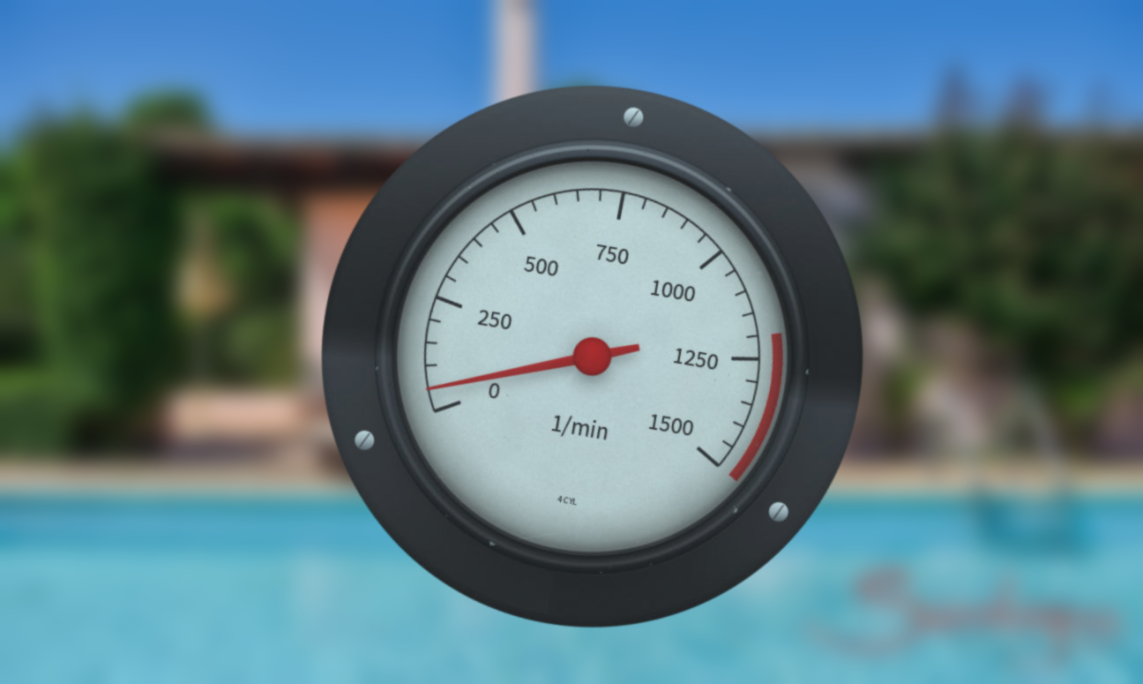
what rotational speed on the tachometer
50 rpm
